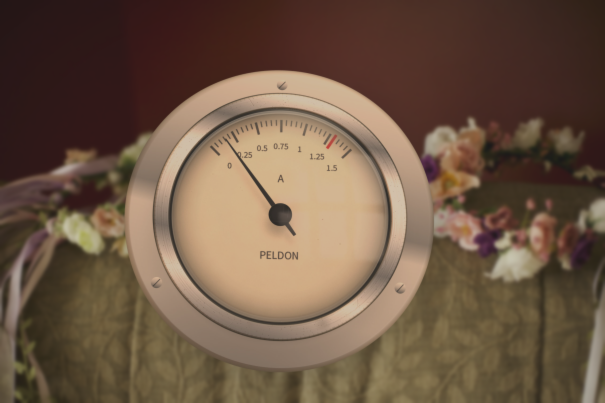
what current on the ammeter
0.15 A
